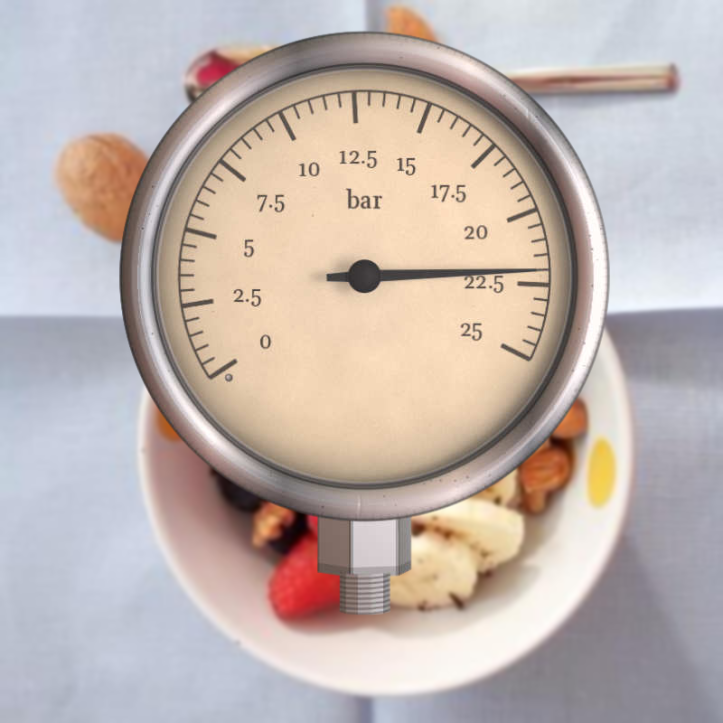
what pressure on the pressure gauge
22 bar
